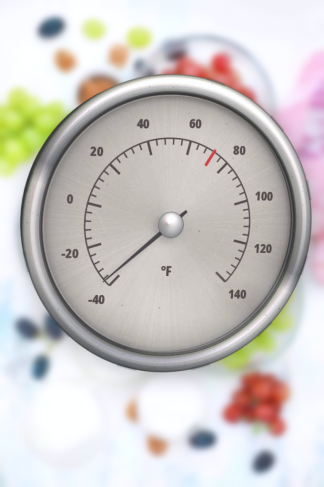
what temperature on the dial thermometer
-36 °F
